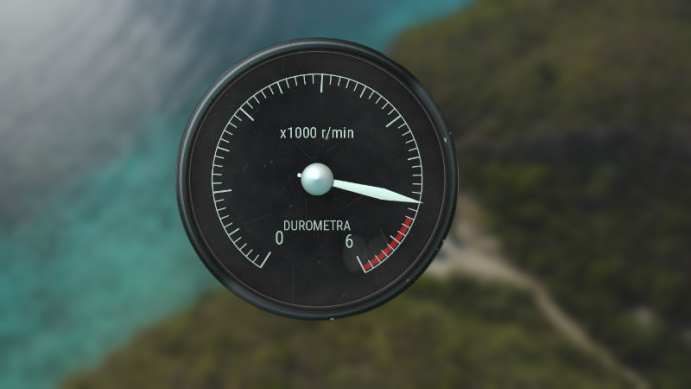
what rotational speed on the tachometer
5000 rpm
